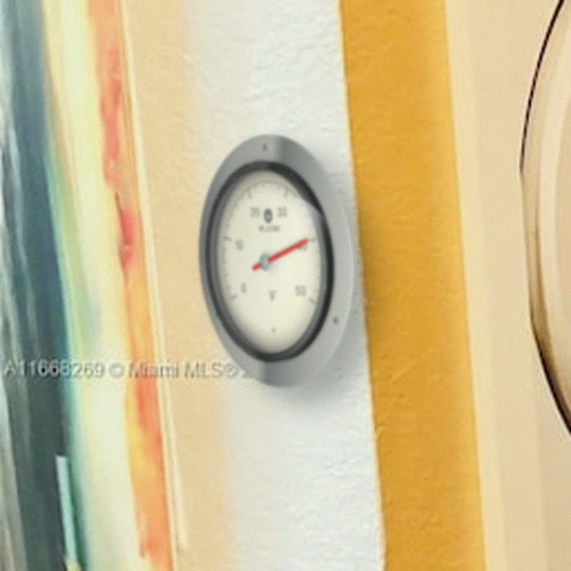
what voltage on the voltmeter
40 V
